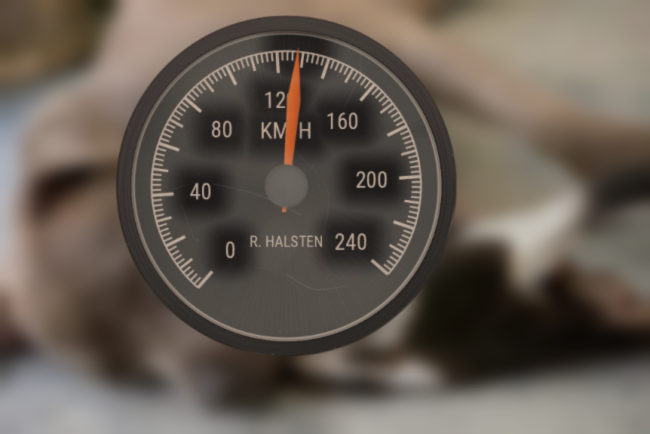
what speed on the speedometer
128 km/h
